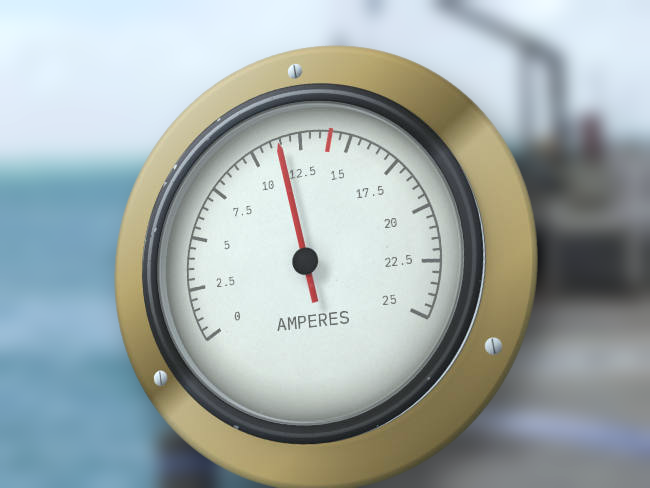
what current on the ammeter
11.5 A
